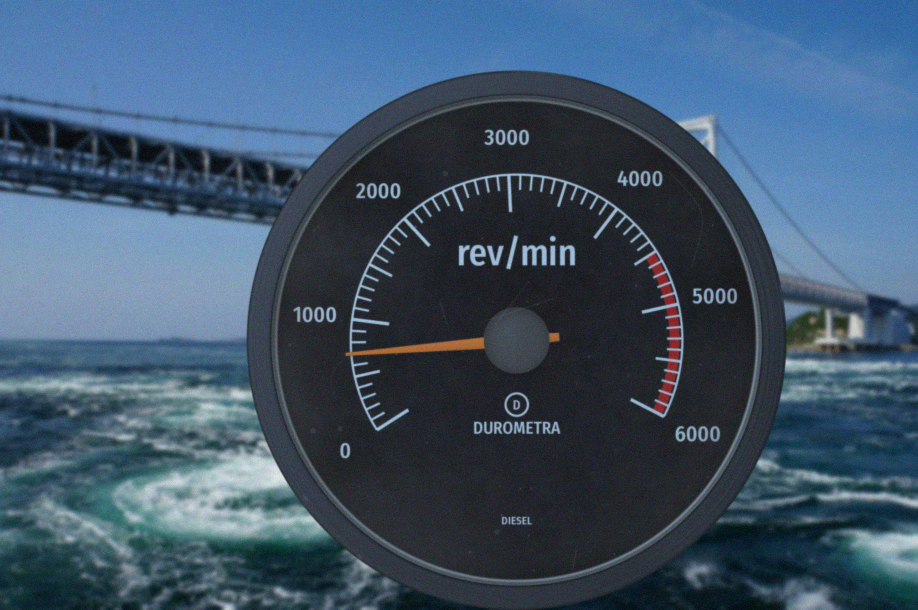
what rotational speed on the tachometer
700 rpm
